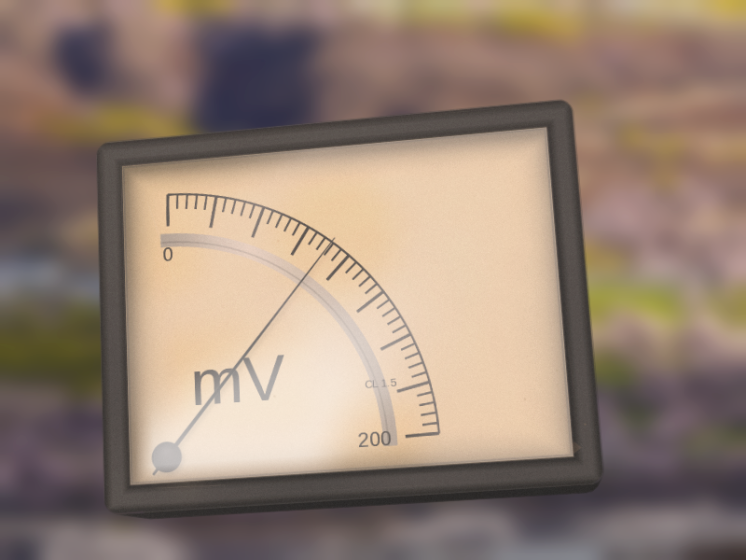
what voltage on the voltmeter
90 mV
